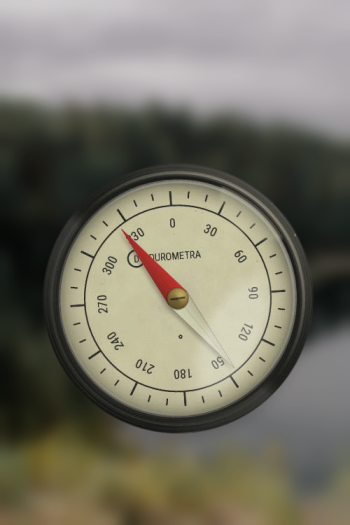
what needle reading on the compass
325 °
